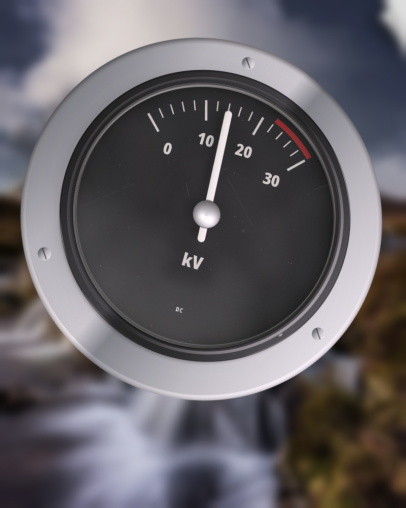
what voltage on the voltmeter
14 kV
